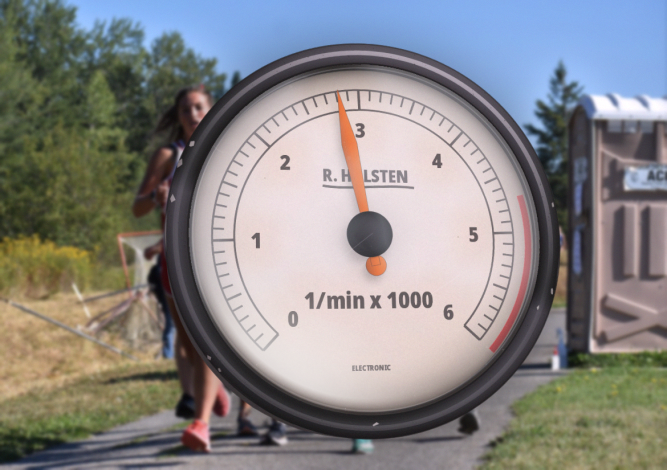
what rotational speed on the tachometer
2800 rpm
